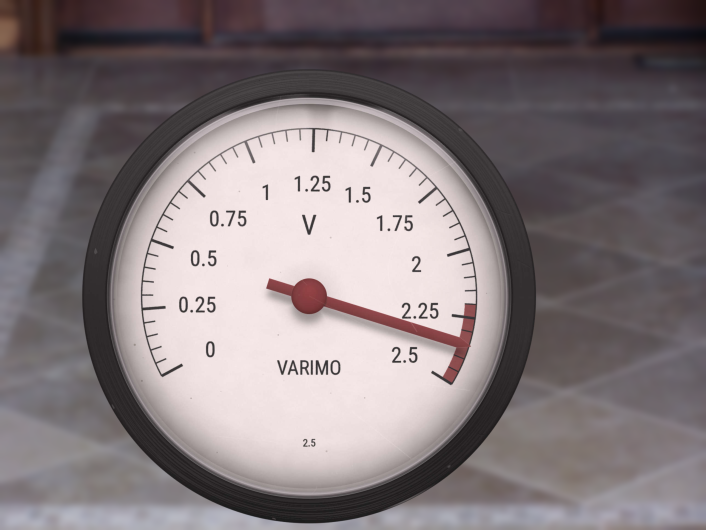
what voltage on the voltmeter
2.35 V
